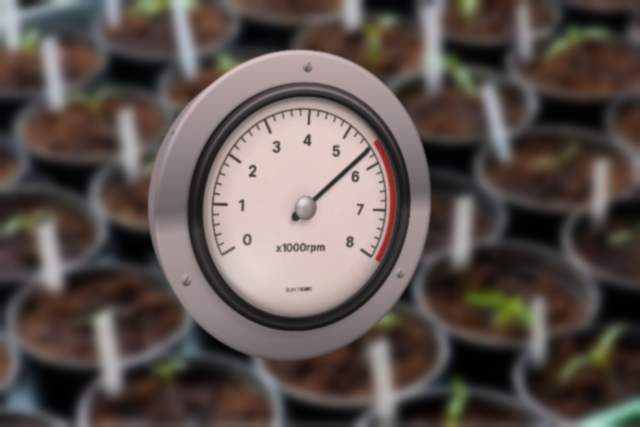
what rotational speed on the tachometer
5600 rpm
